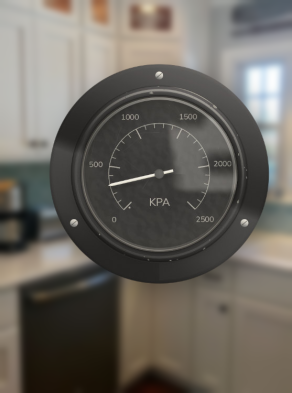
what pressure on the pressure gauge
300 kPa
